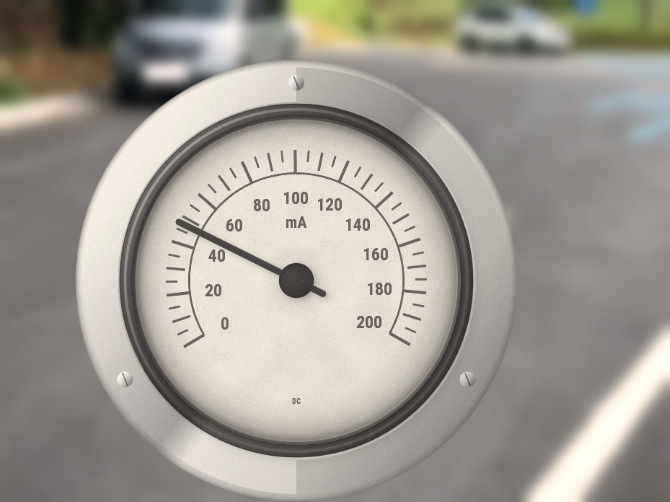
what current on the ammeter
47.5 mA
